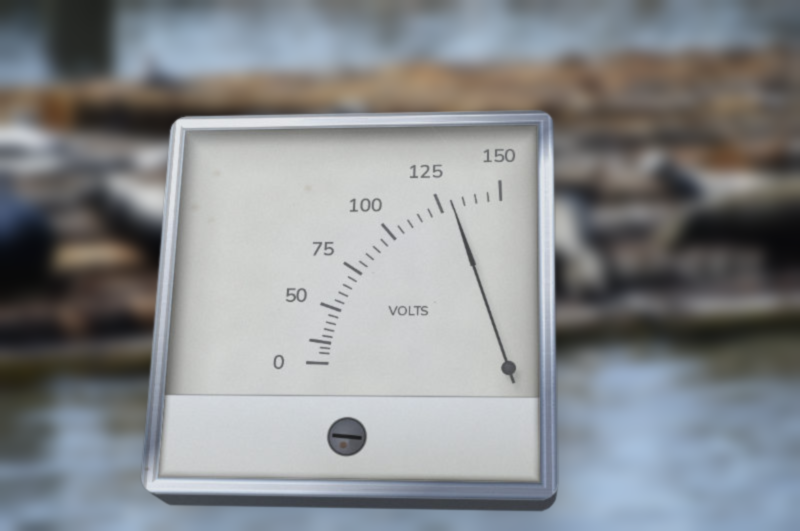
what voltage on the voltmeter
130 V
